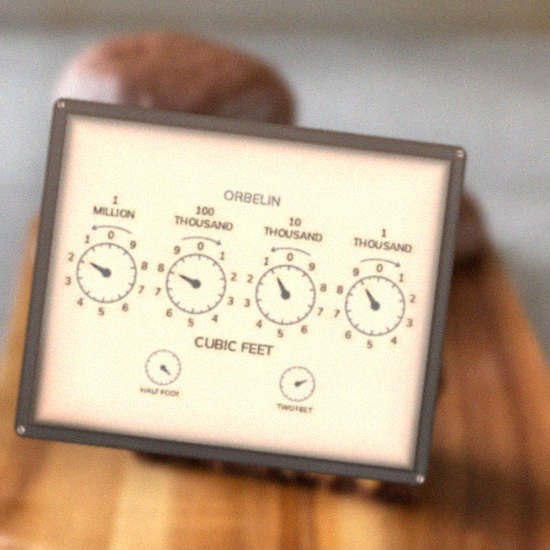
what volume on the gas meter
180900 ft³
